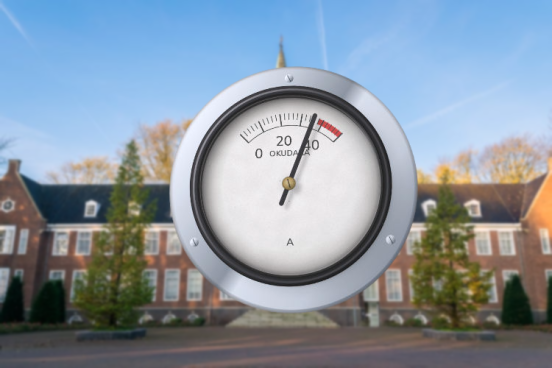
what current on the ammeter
36 A
